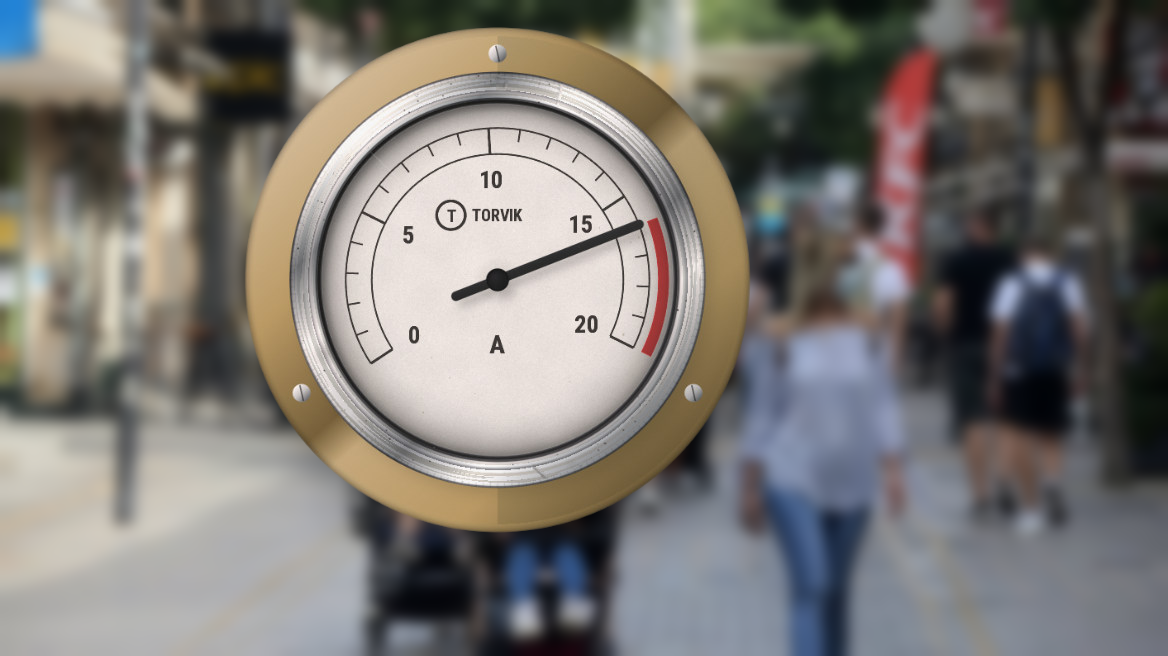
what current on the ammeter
16 A
